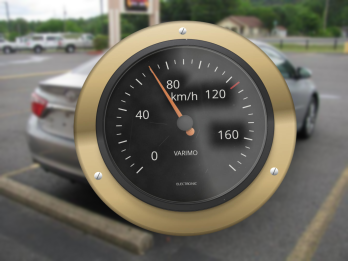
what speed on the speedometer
70 km/h
